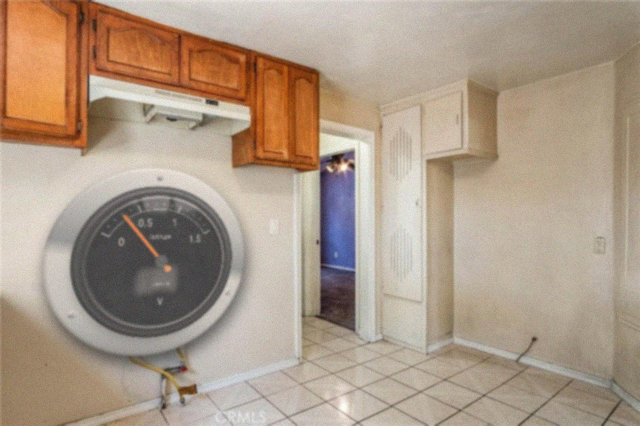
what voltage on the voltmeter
0.3 V
